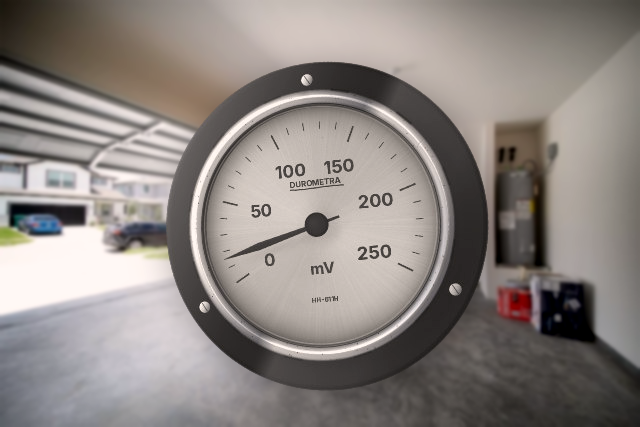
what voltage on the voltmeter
15 mV
